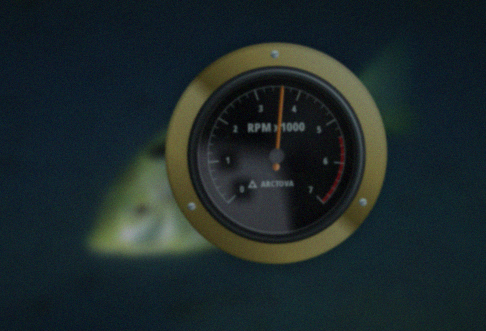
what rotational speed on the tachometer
3600 rpm
